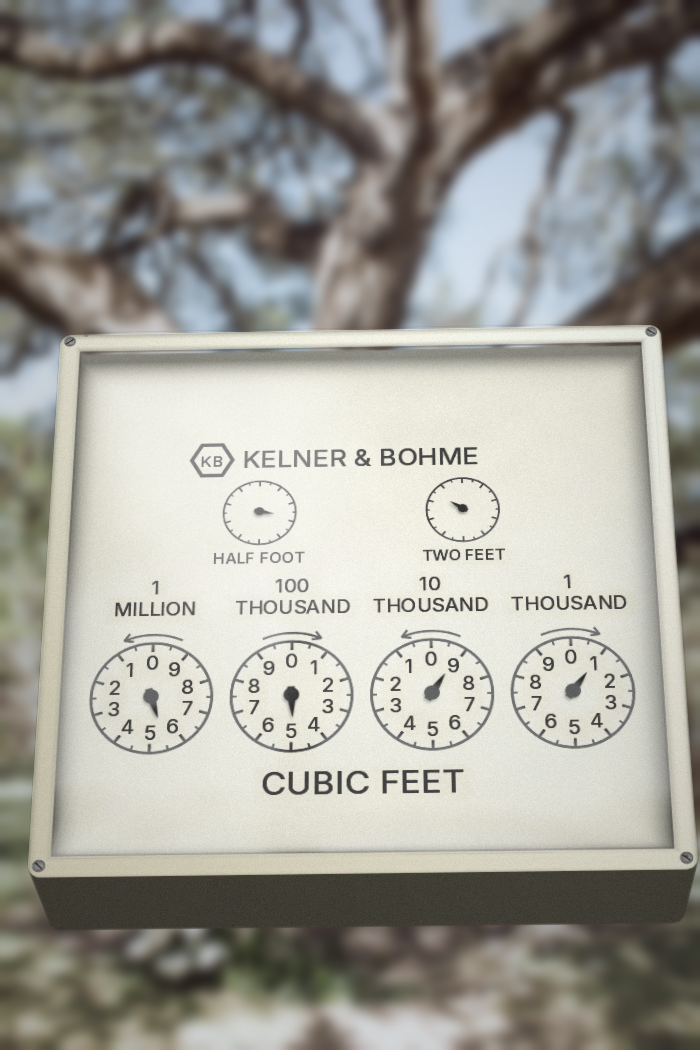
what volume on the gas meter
549100 ft³
